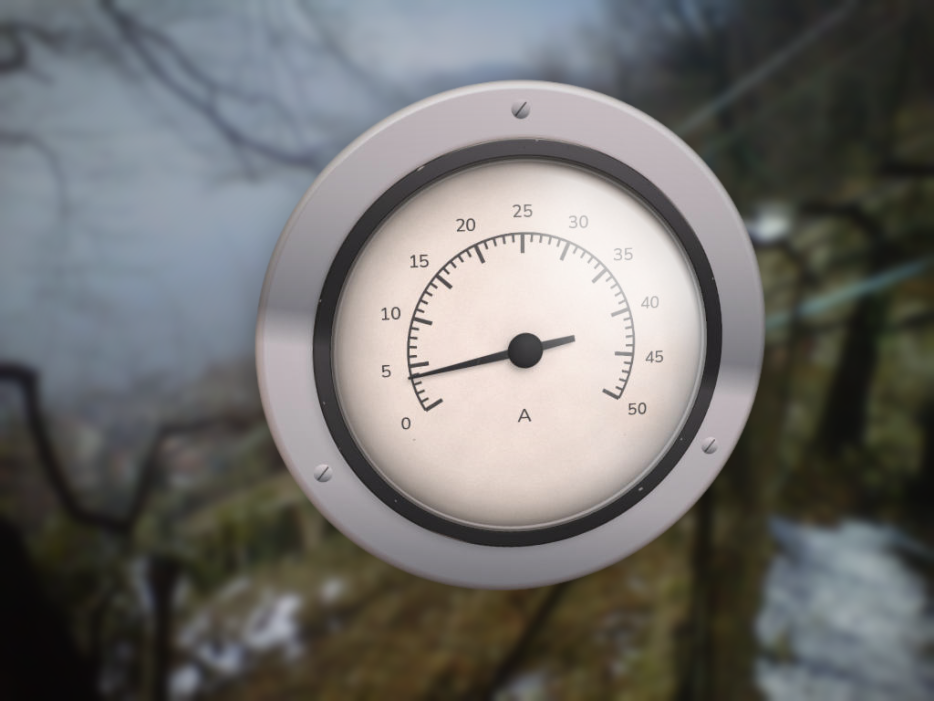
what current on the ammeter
4 A
